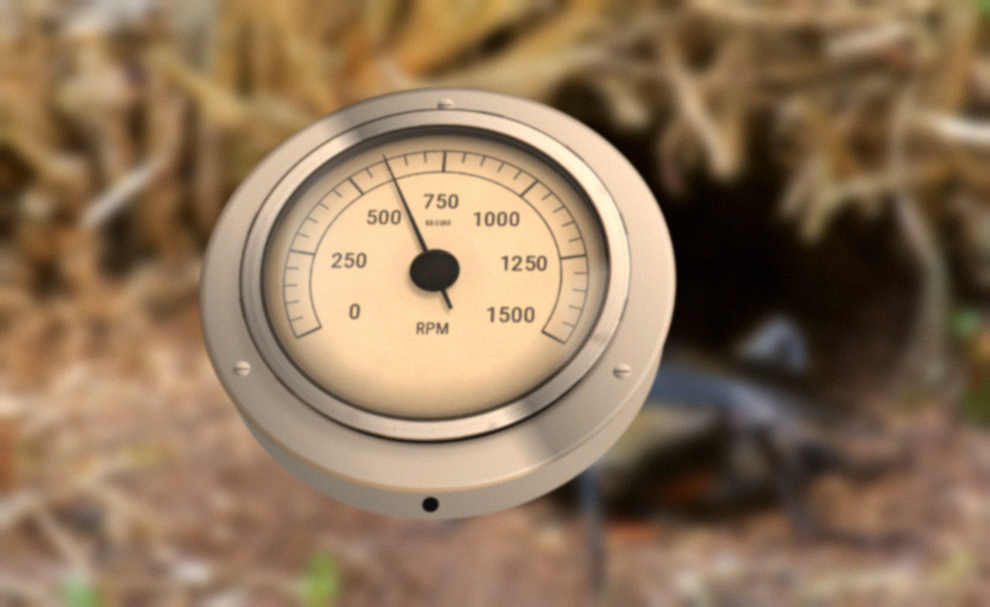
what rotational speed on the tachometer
600 rpm
